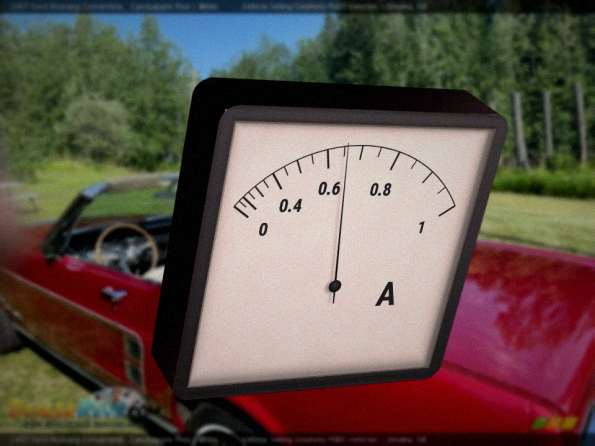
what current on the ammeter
0.65 A
